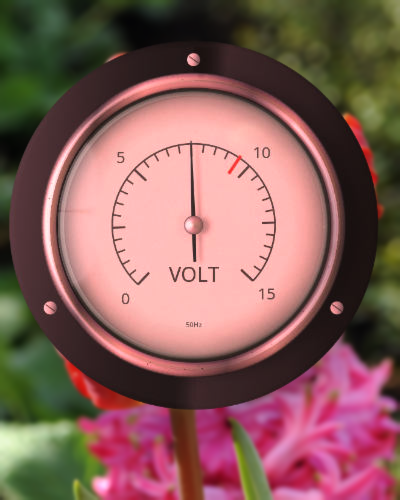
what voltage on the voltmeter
7.5 V
